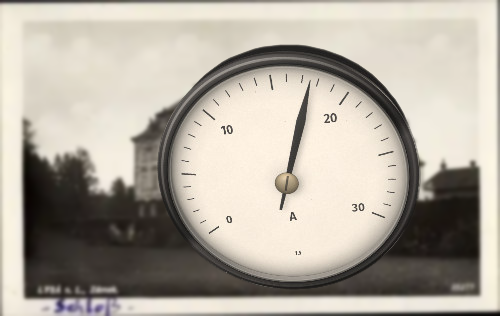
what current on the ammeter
17.5 A
